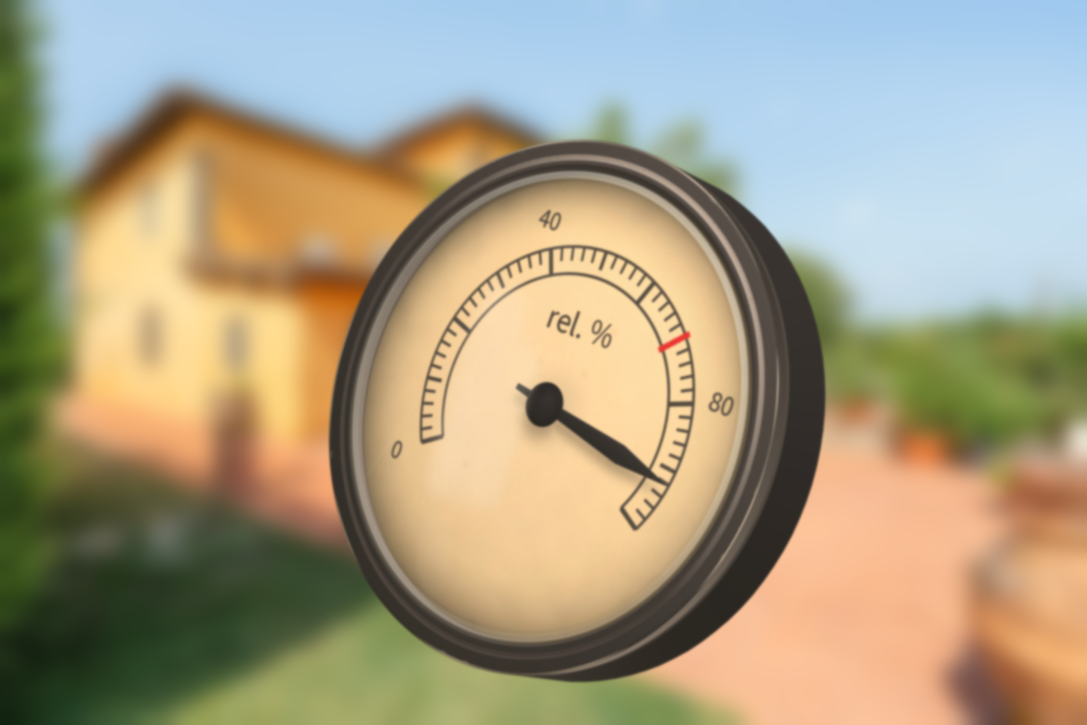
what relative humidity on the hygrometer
92 %
